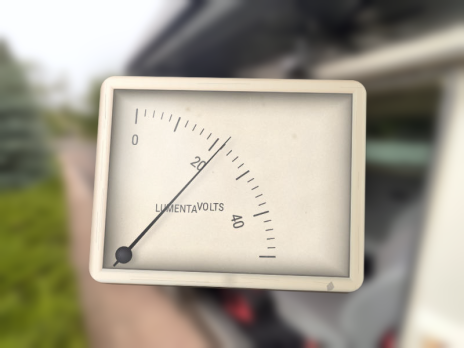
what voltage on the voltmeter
22 V
